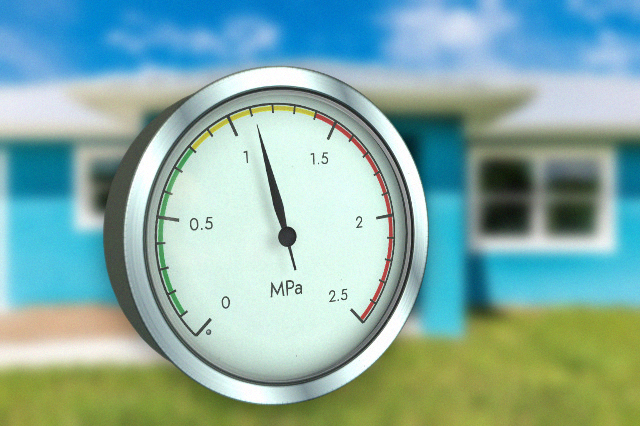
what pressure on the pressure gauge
1.1 MPa
